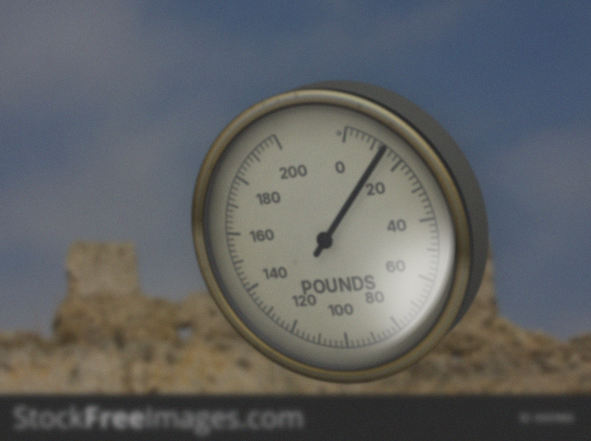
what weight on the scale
14 lb
